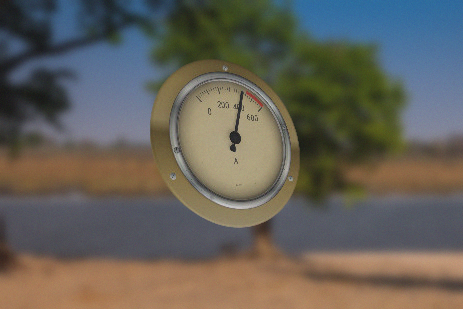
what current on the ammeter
400 A
